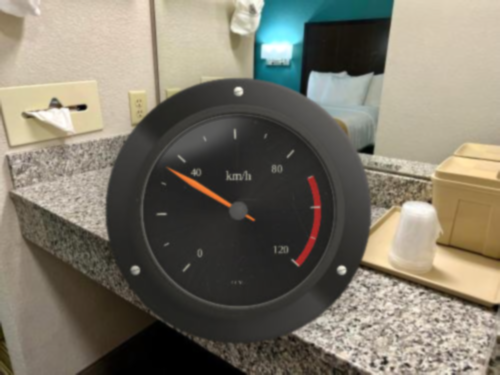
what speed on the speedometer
35 km/h
